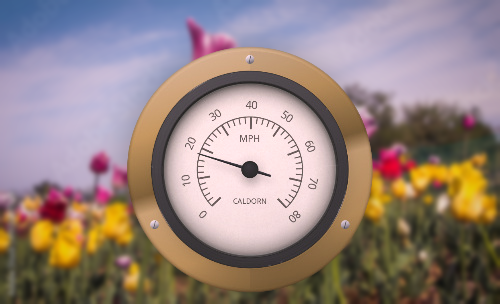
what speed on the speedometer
18 mph
